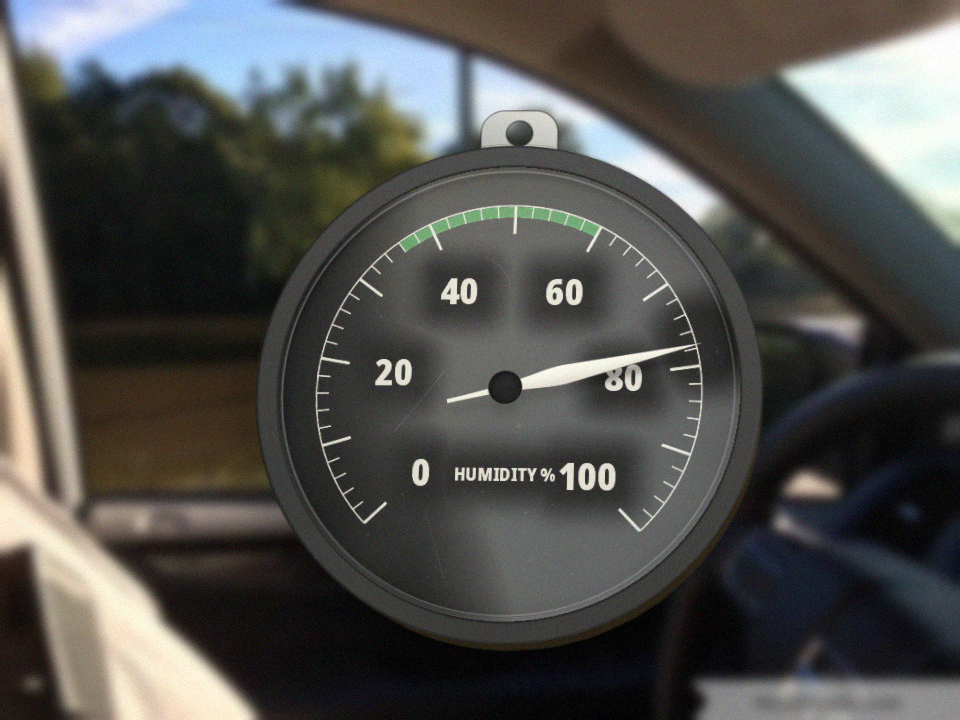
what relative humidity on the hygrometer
78 %
